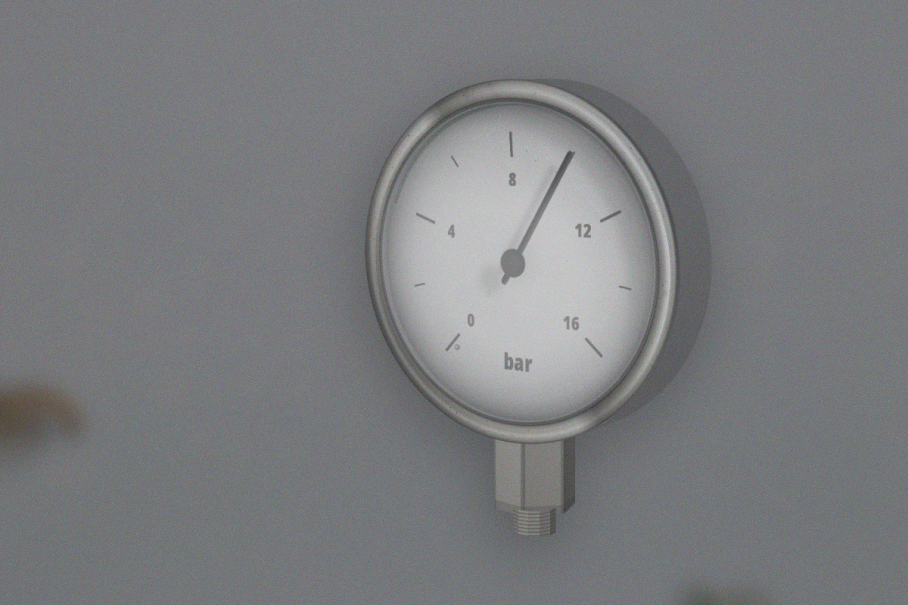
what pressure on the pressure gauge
10 bar
